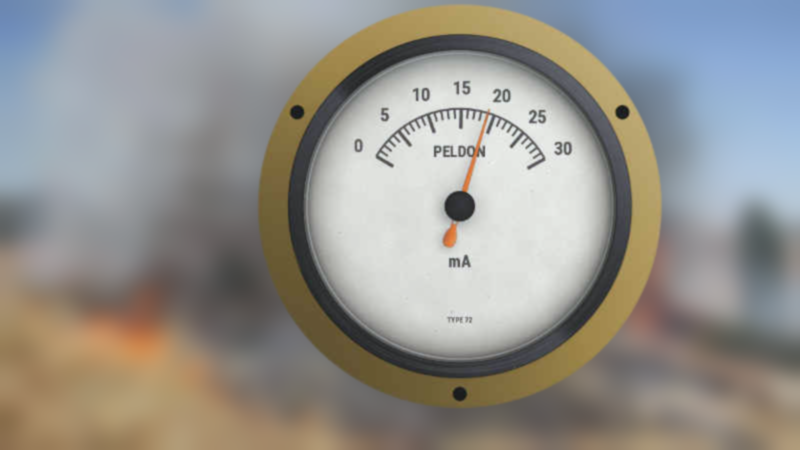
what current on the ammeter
19 mA
